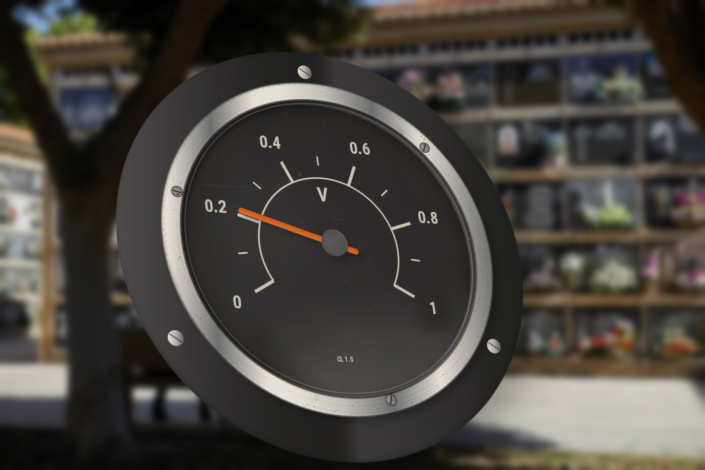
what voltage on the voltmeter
0.2 V
